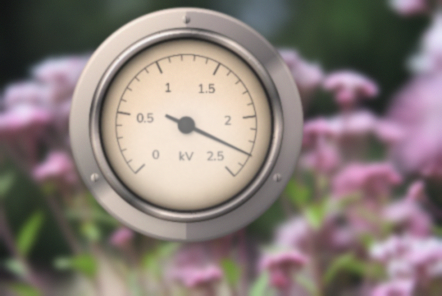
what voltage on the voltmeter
2.3 kV
